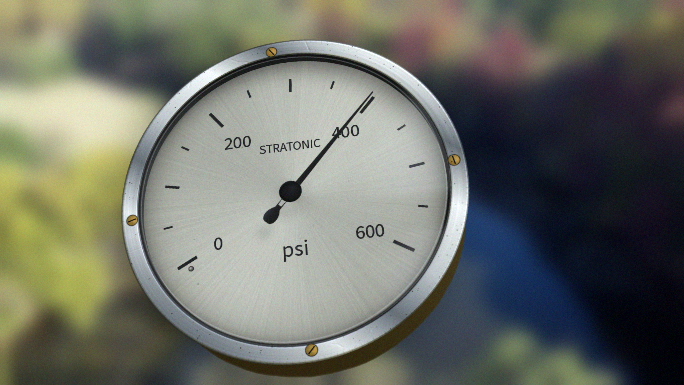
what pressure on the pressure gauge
400 psi
